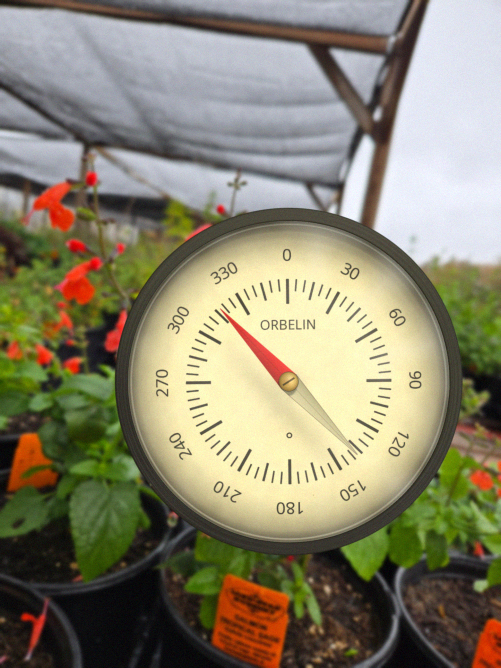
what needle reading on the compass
317.5 °
